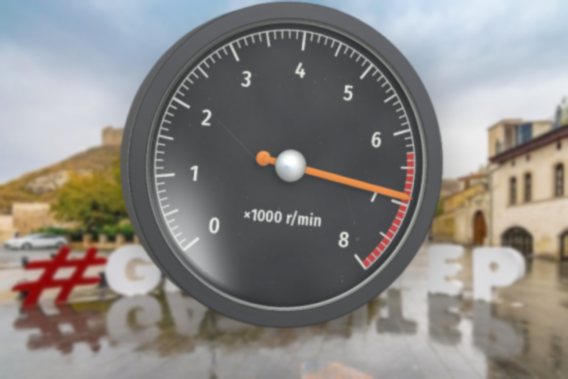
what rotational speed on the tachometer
6900 rpm
